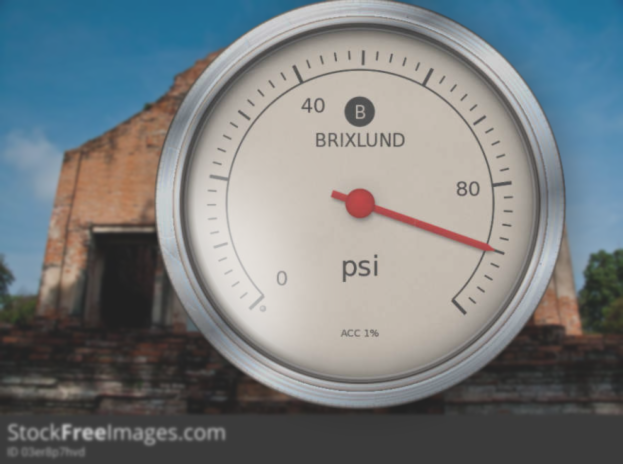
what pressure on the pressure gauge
90 psi
